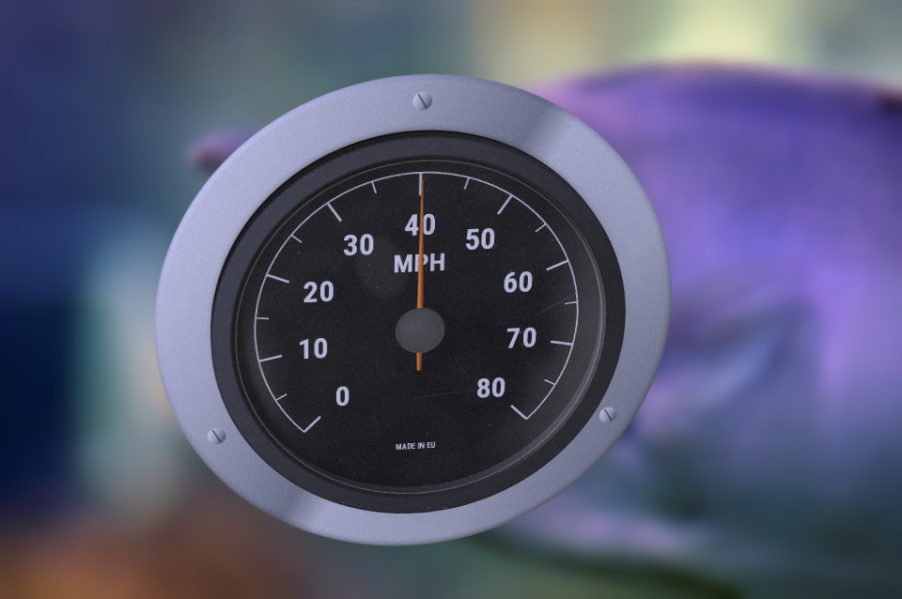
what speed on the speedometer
40 mph
